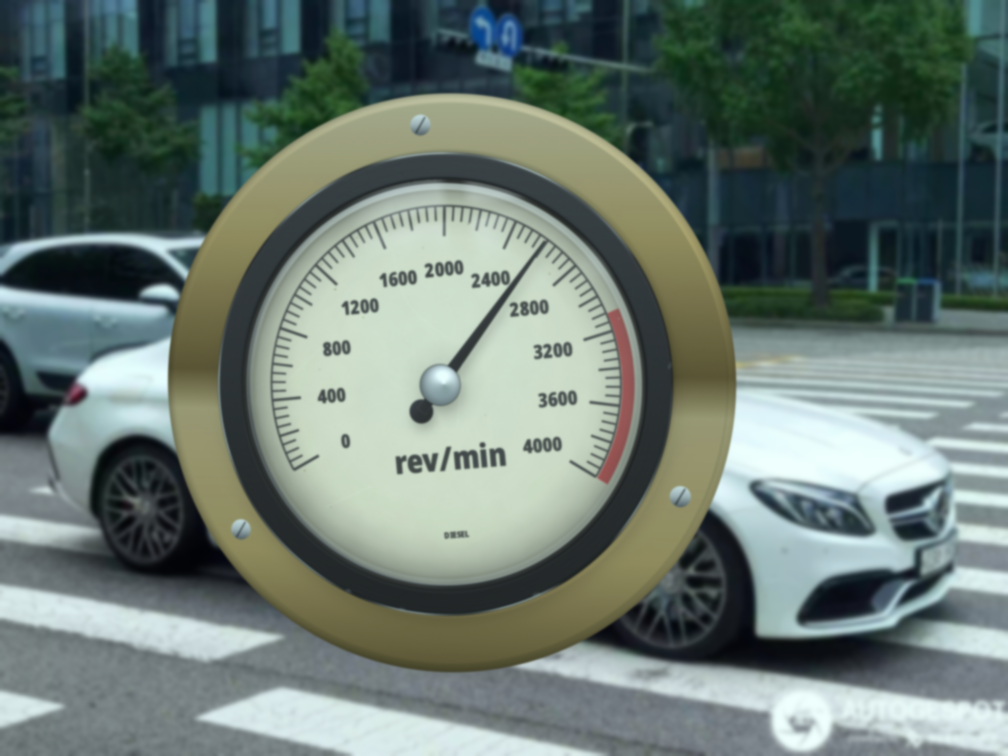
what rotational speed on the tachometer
2600 rpm
